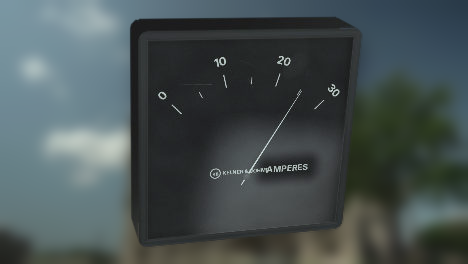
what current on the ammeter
25 A
